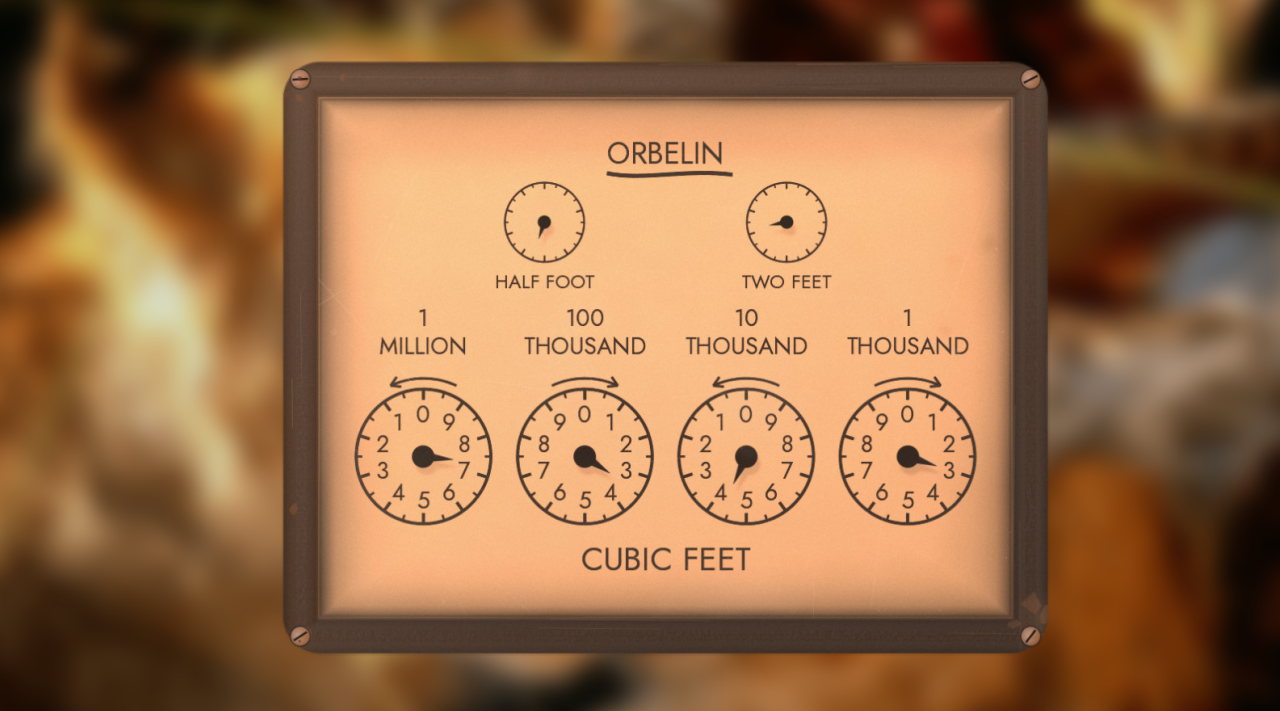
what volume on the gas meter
734300 ft³
